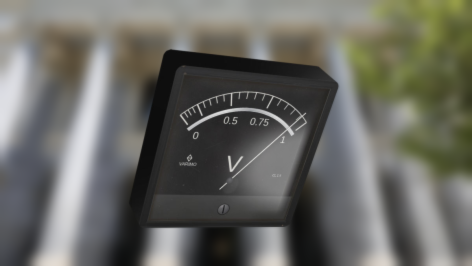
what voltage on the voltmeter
0.95 V
